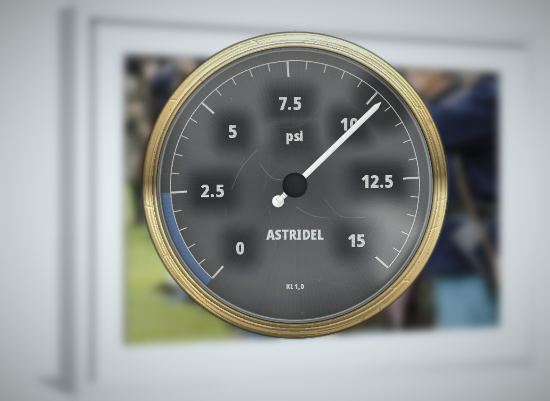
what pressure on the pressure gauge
10.25 psi
